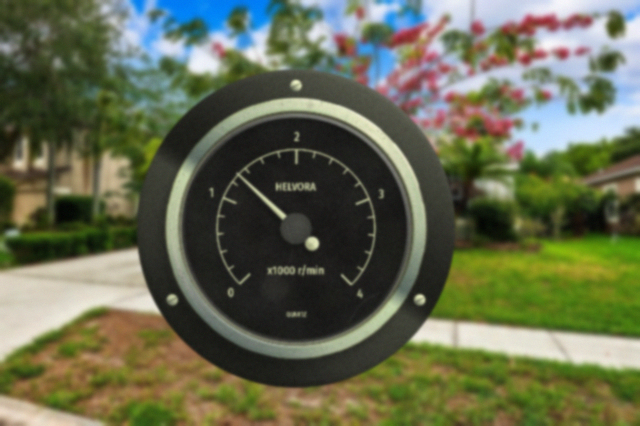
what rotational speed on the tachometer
1300 rpm
